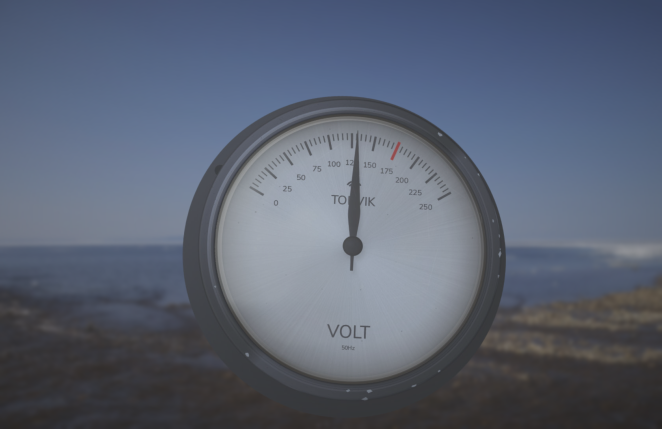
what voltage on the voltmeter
130 V
